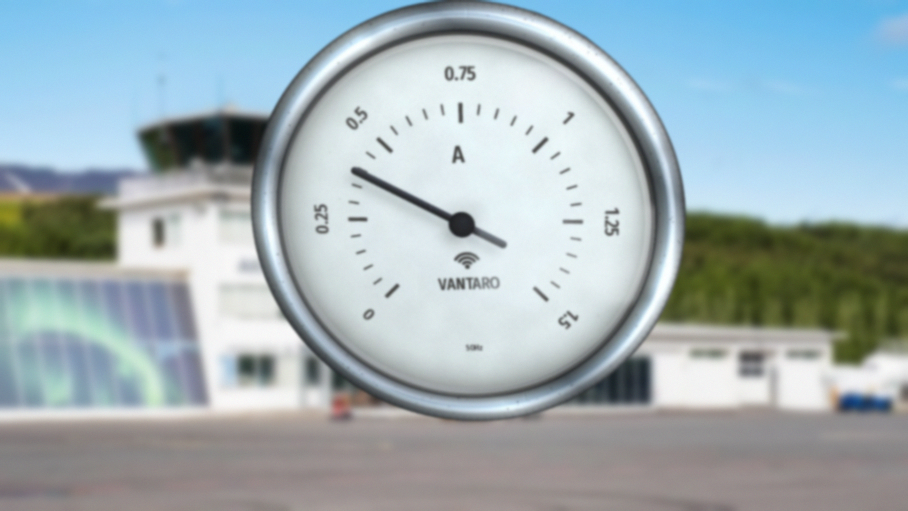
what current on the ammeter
0.4 A
